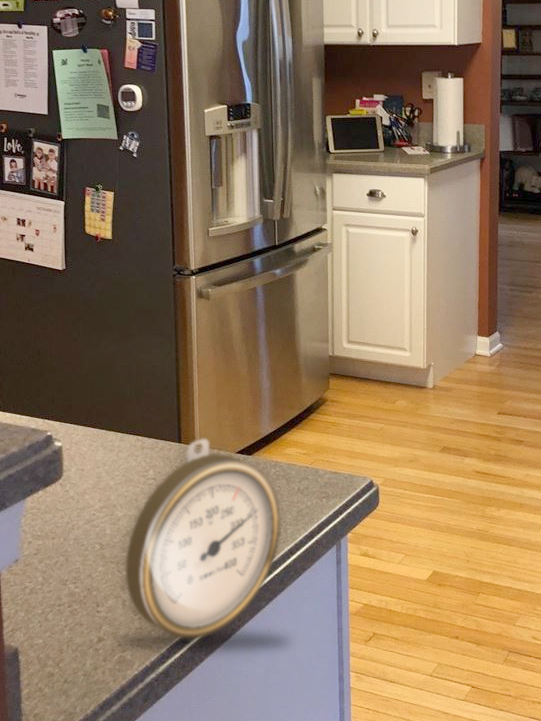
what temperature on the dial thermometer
300 °C
